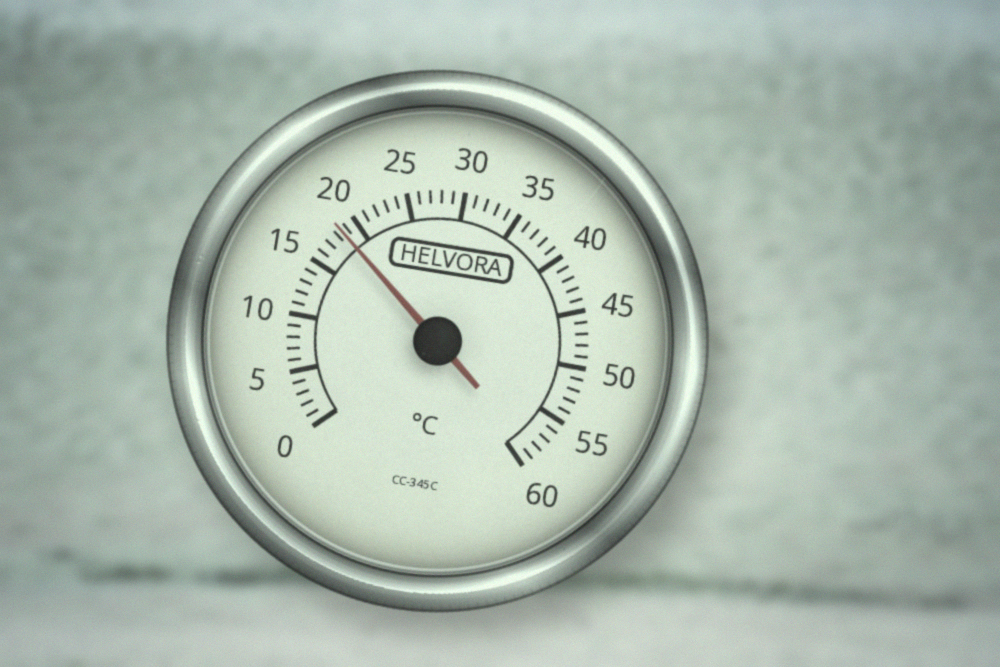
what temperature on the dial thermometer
18.5 °C
